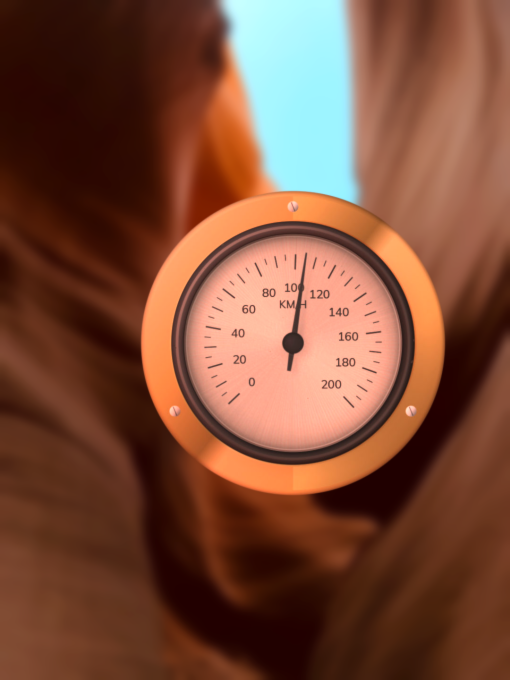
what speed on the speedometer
105 km/h
